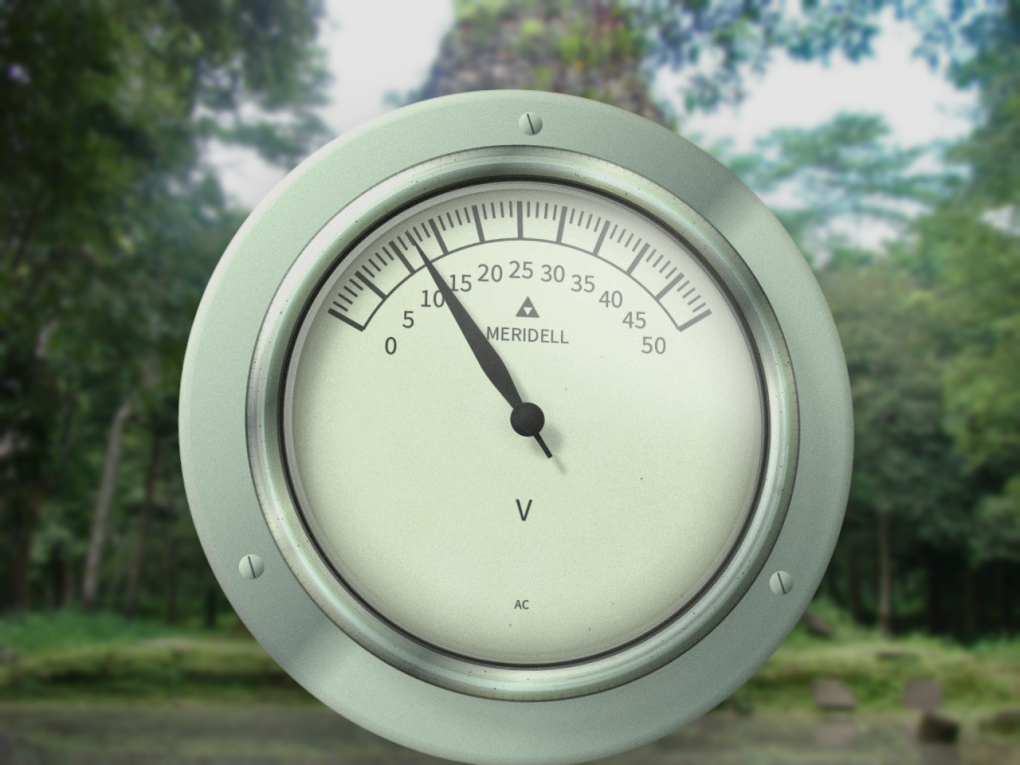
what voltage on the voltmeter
12 V
